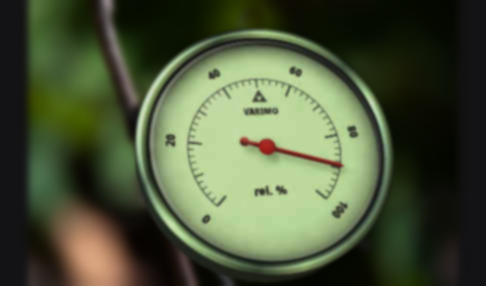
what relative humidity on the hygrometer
90 %
